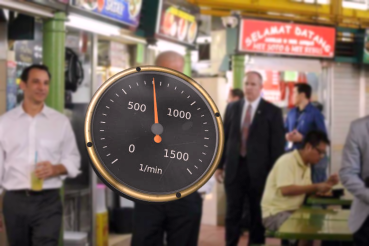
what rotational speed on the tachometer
700 rpm
